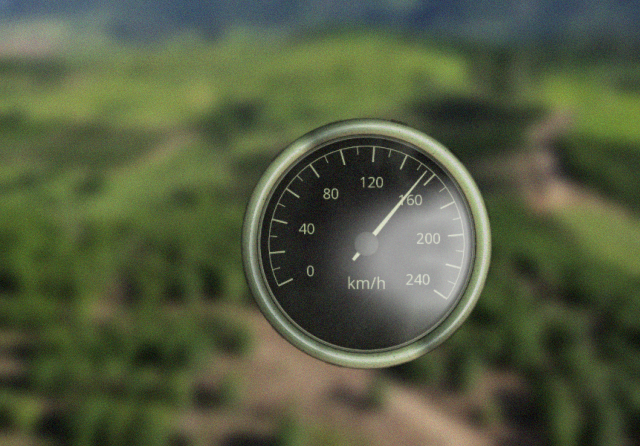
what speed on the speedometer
155 km/h
